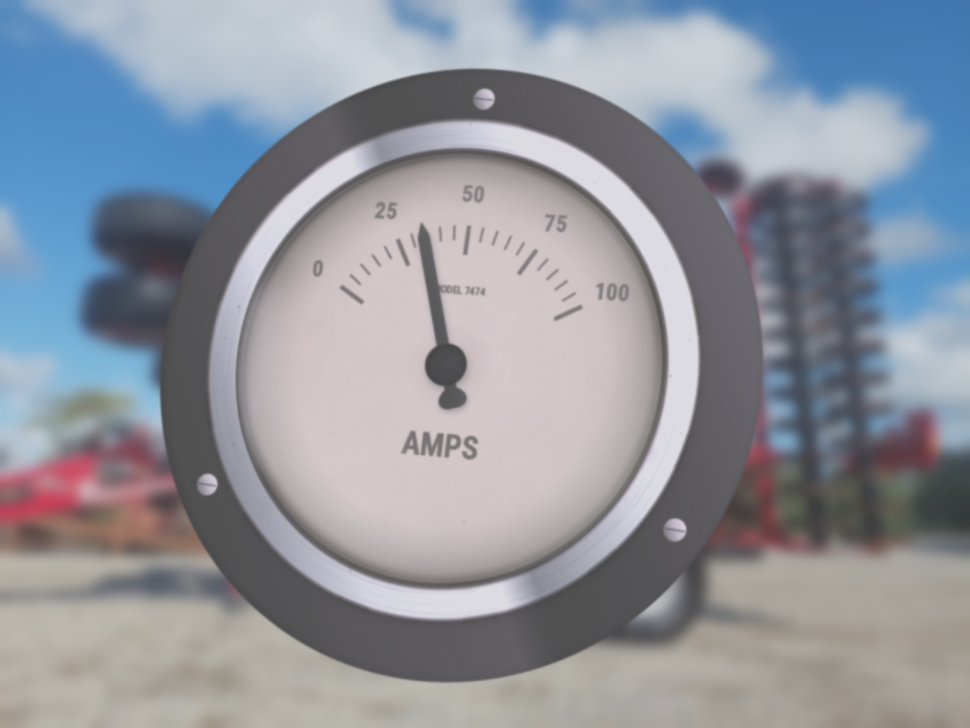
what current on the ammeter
35 A
